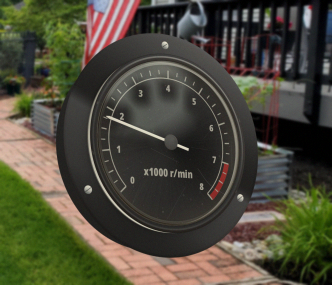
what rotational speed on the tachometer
1750 rpm
